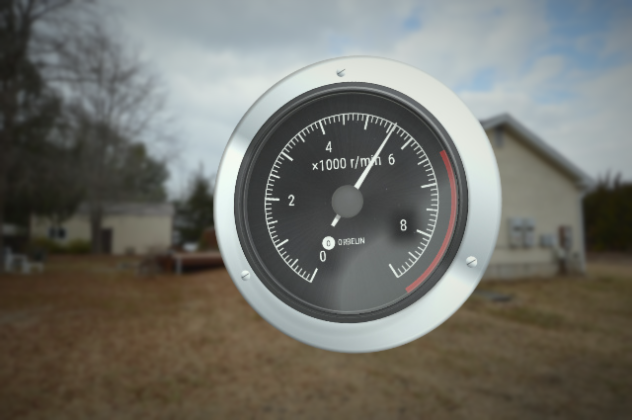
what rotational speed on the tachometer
5600 rpm
